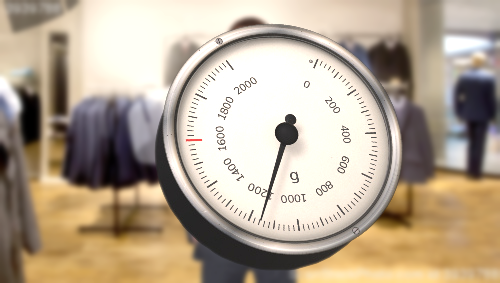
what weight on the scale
1160 g
